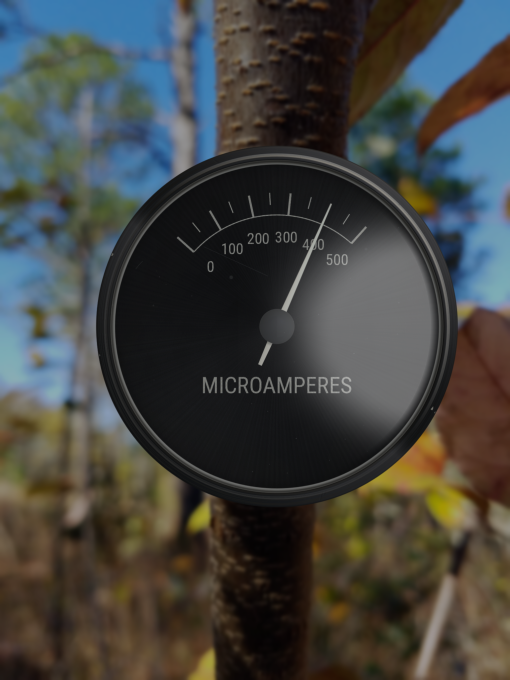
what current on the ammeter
400 µA
